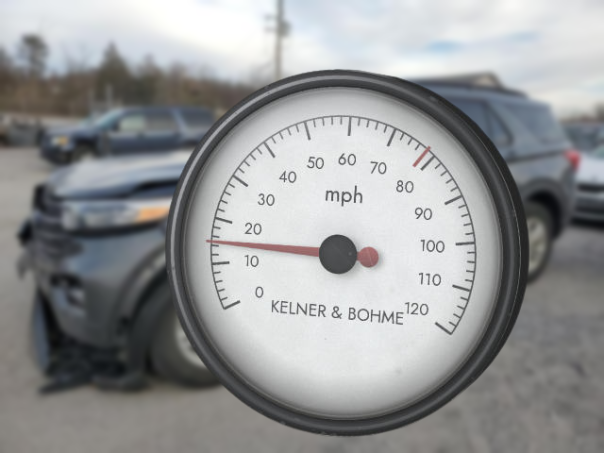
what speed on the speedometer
15 mph
